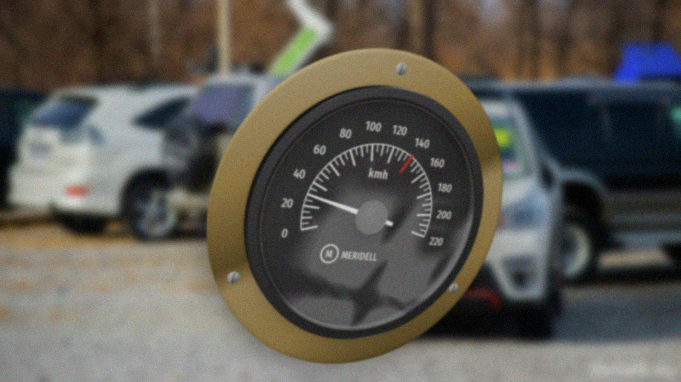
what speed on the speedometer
30 km/h
